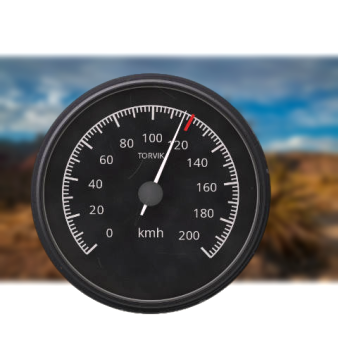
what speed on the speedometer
116 km/h
